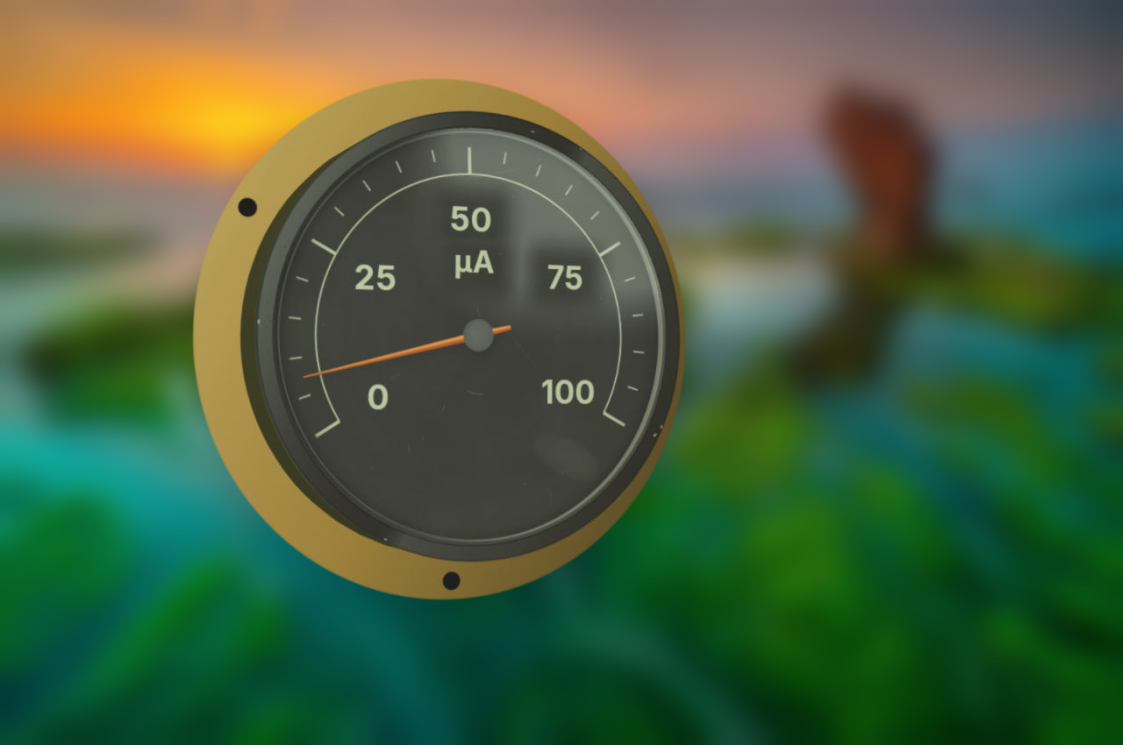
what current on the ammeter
7.5 µA
